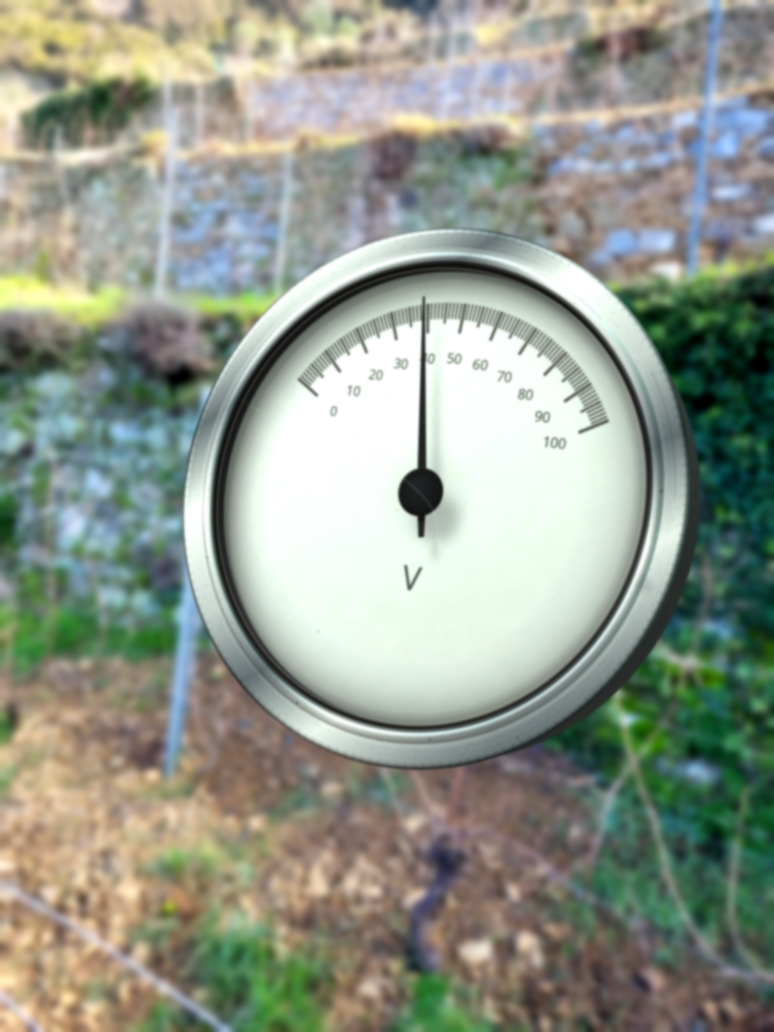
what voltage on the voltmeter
40 V
